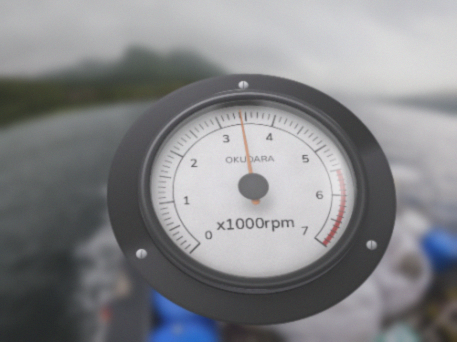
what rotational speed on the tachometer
3400 rpm
